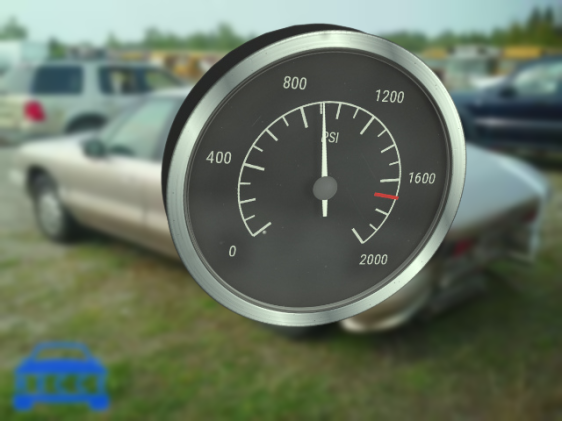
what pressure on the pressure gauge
900 psi
